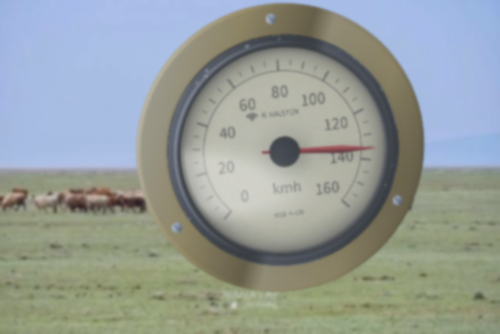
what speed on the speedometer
135 km/h
